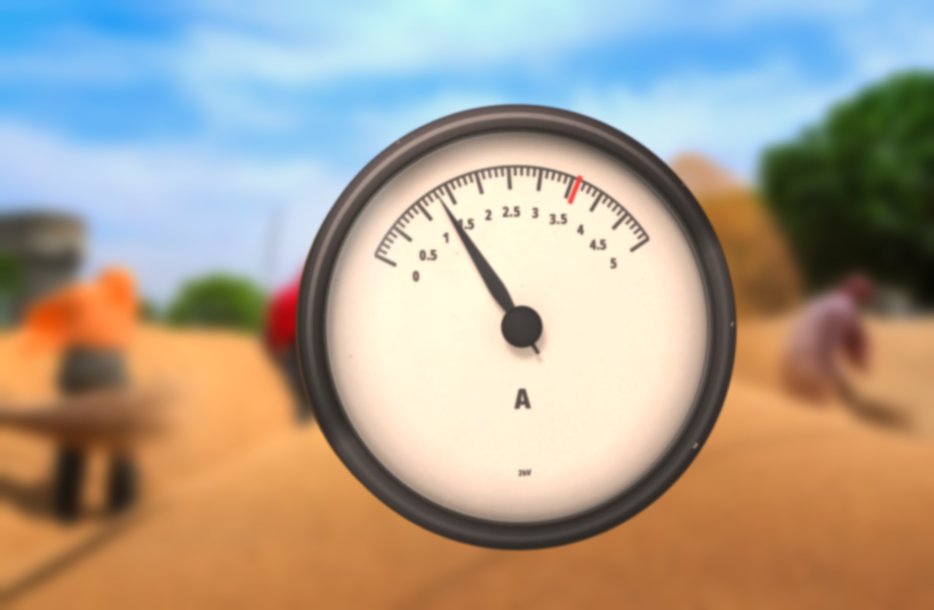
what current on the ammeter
1.3 A
